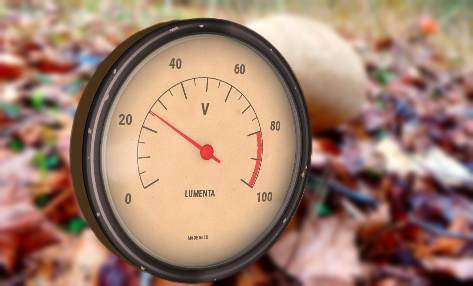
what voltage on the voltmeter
25 V
